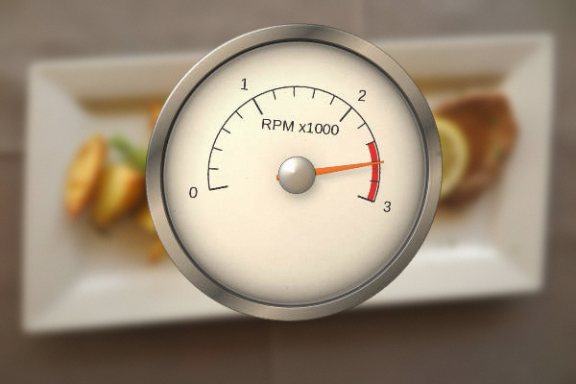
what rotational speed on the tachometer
2600 rpm
